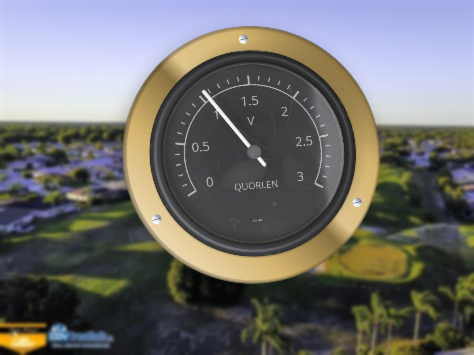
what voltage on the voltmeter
1.05 V
